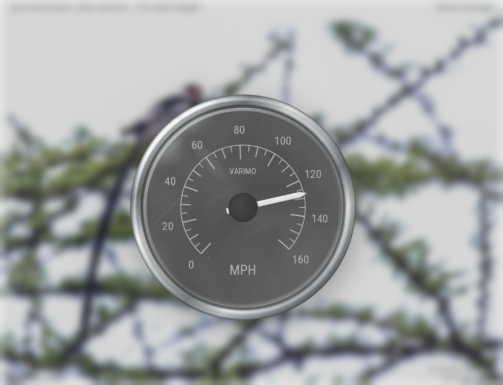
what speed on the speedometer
127.5 mph
